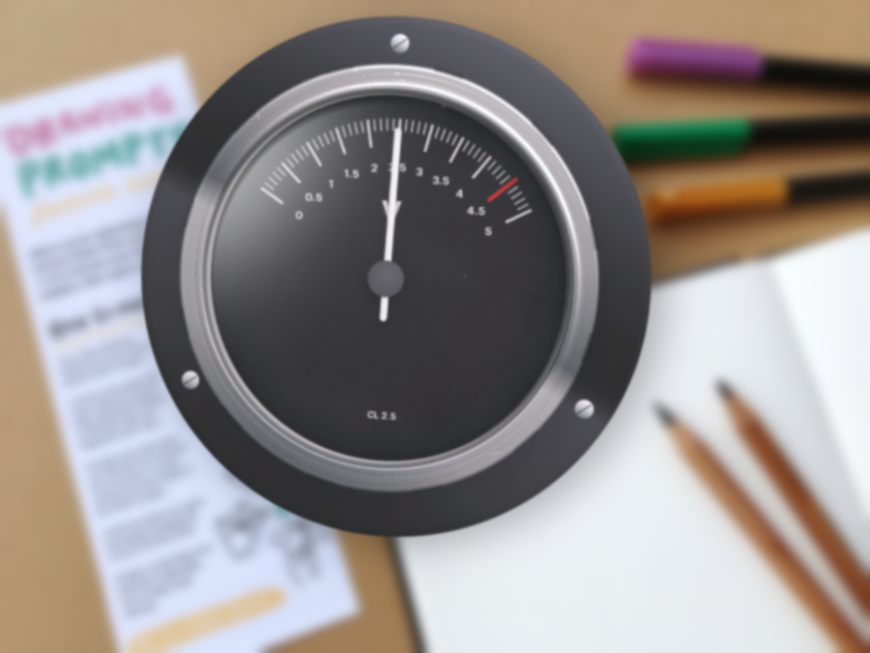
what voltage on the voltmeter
2.5 V
